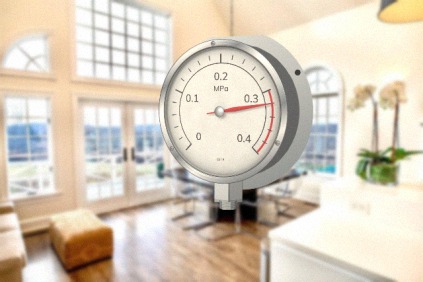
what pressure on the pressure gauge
0.32 MPa
